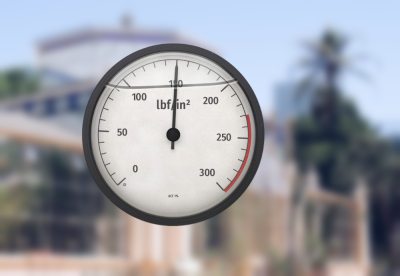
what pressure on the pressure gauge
150 psi
